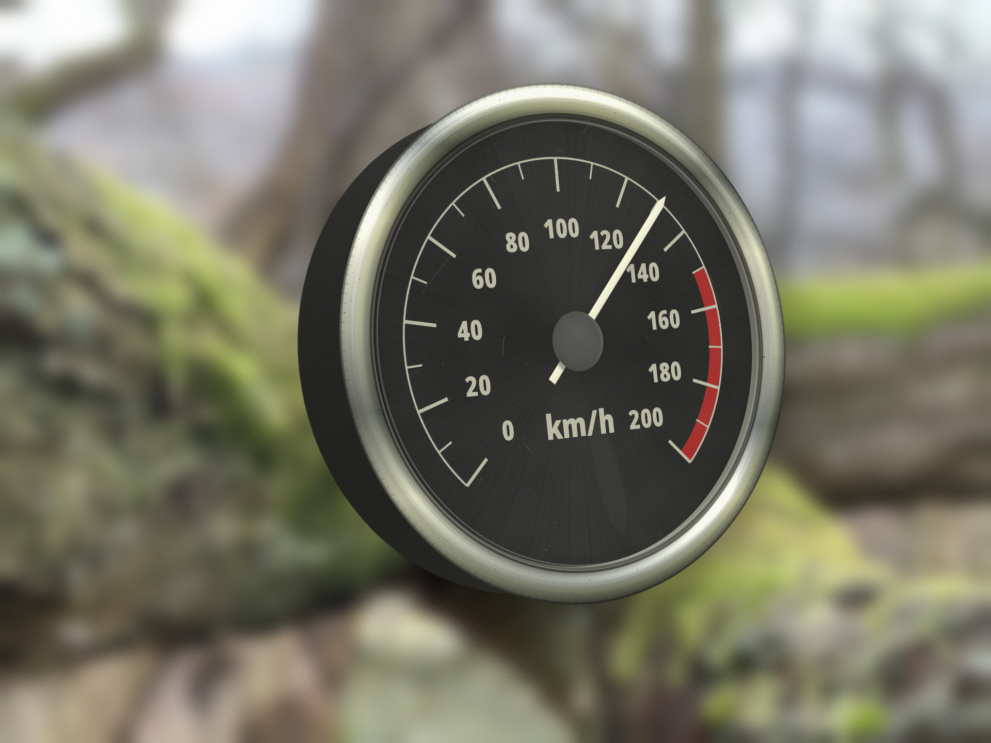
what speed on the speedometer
130 km/h
